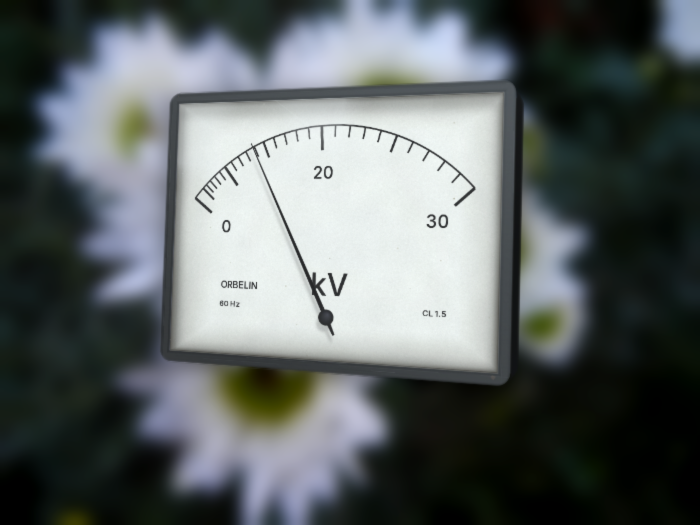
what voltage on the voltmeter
14 kV
